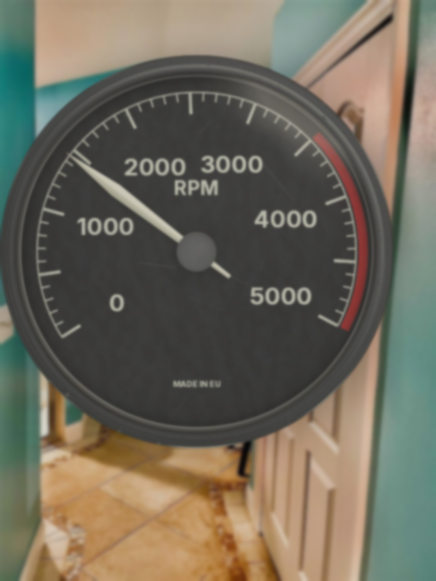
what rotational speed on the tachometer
1450 rpm
